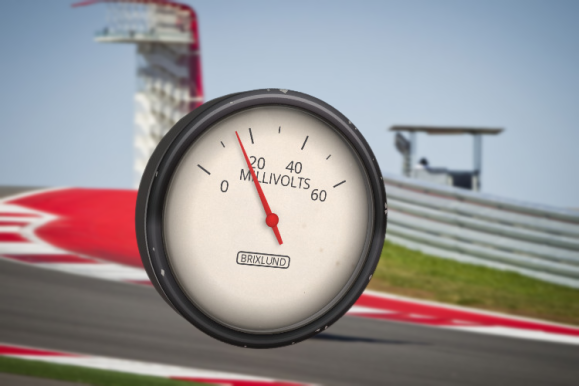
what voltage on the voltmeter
15 mV
